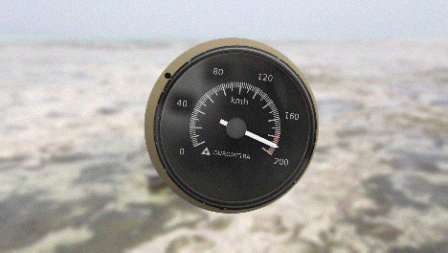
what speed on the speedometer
190 km/h
